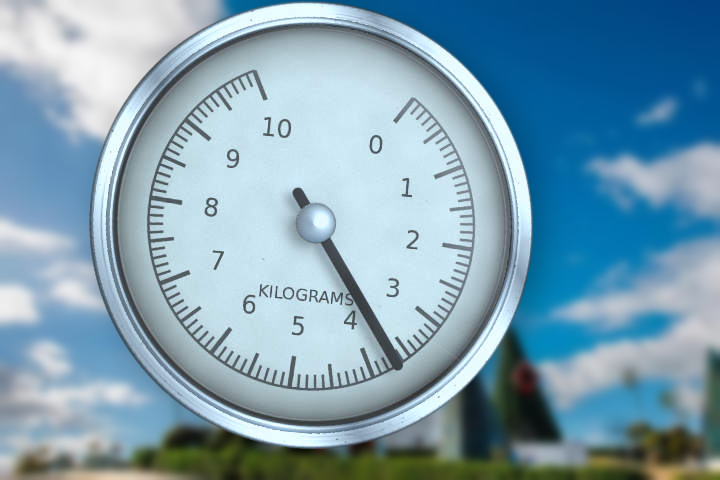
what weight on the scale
3.7 kg
